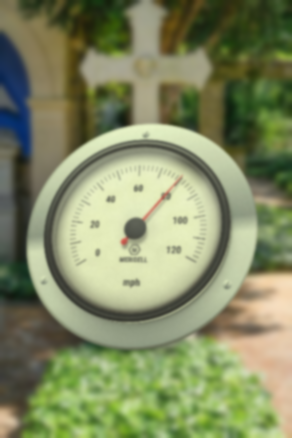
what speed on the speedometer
80 mph
